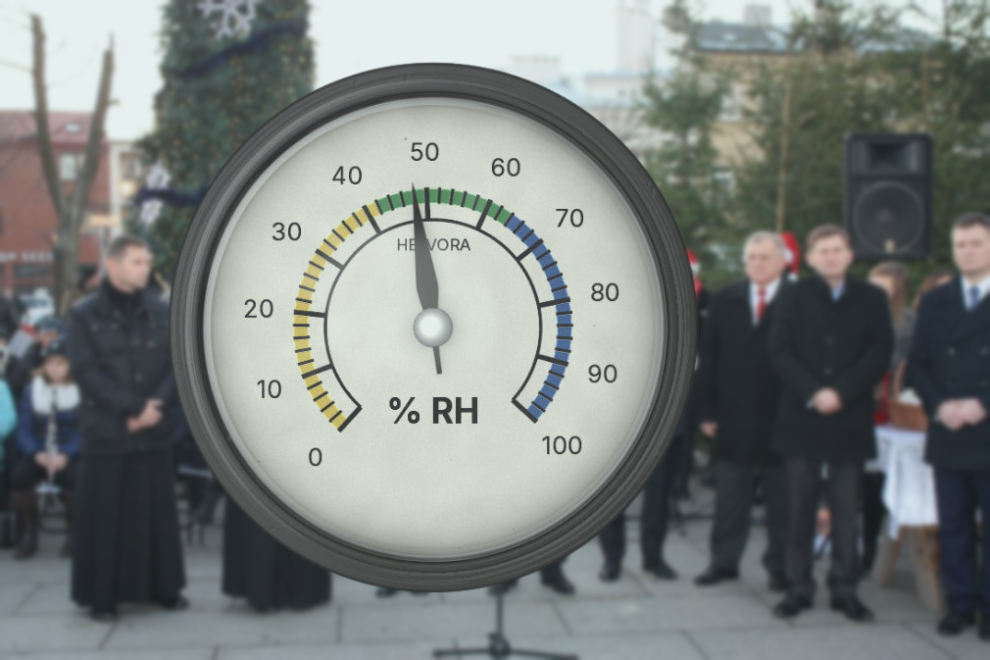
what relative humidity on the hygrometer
48 %
